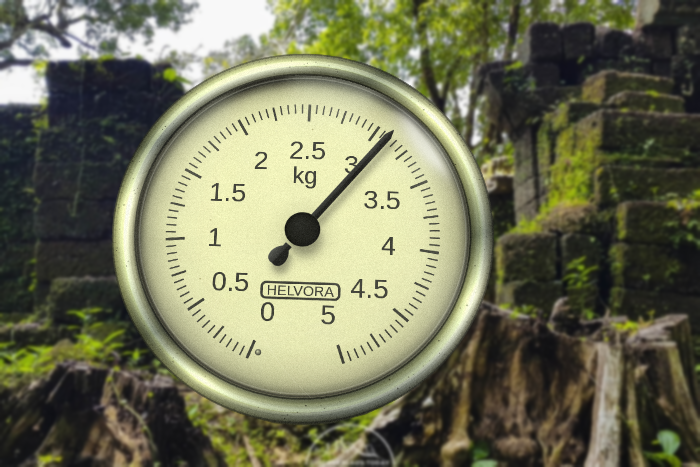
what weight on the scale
3.1 kg
